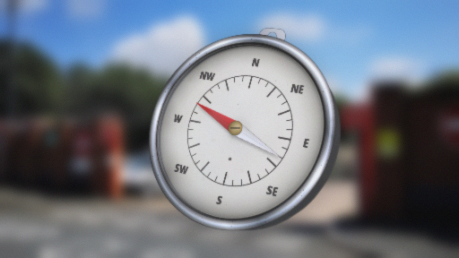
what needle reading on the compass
290 °
